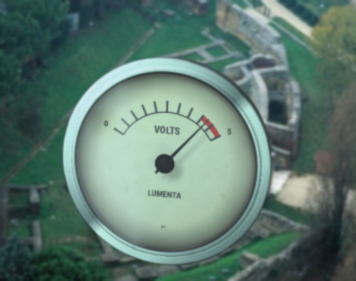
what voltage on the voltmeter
4.25 V
